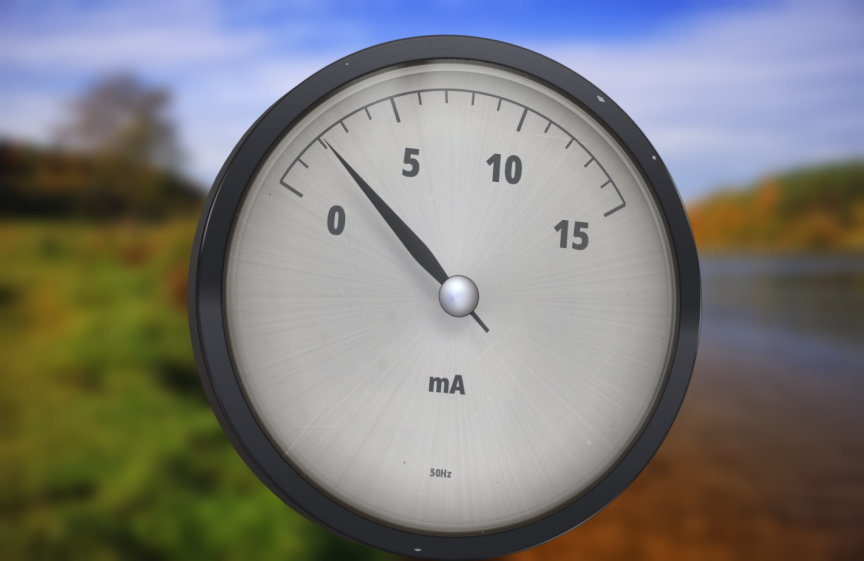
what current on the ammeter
2 mA
